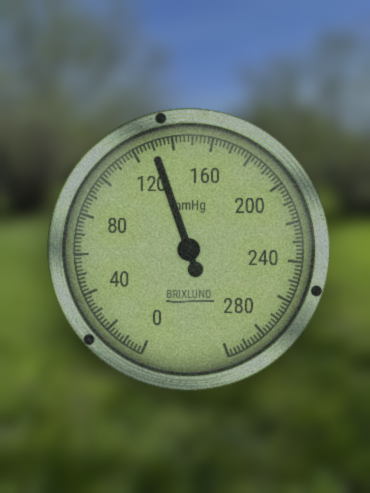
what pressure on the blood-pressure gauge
130 mmHg
